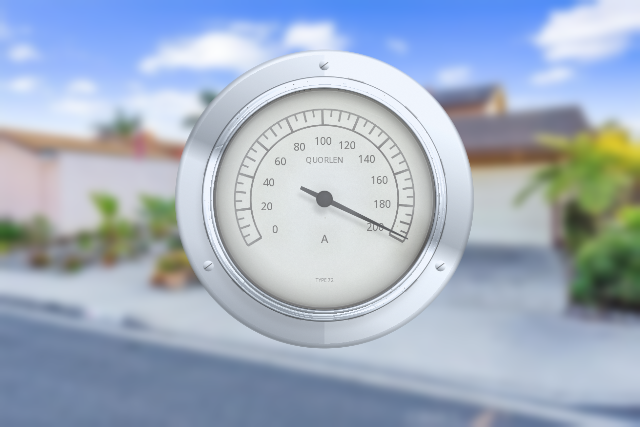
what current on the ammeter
197.5 A
